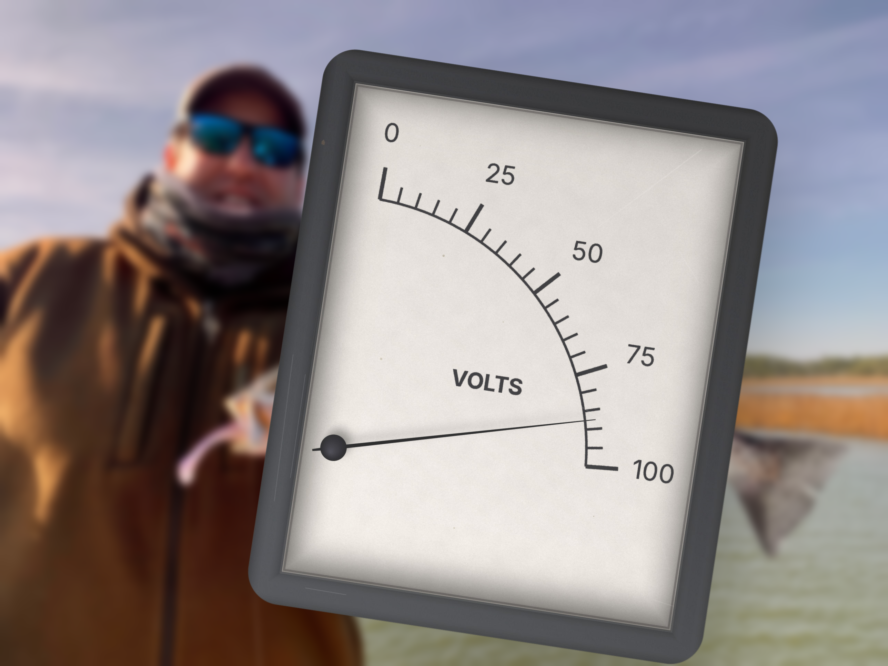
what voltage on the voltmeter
87.5 V
